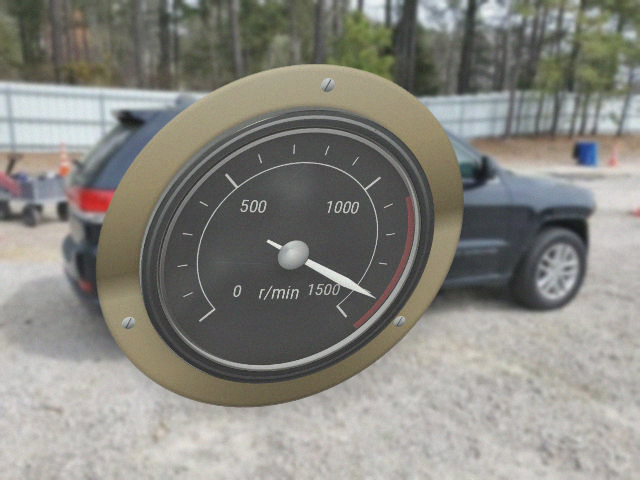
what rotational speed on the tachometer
1400 rpm
